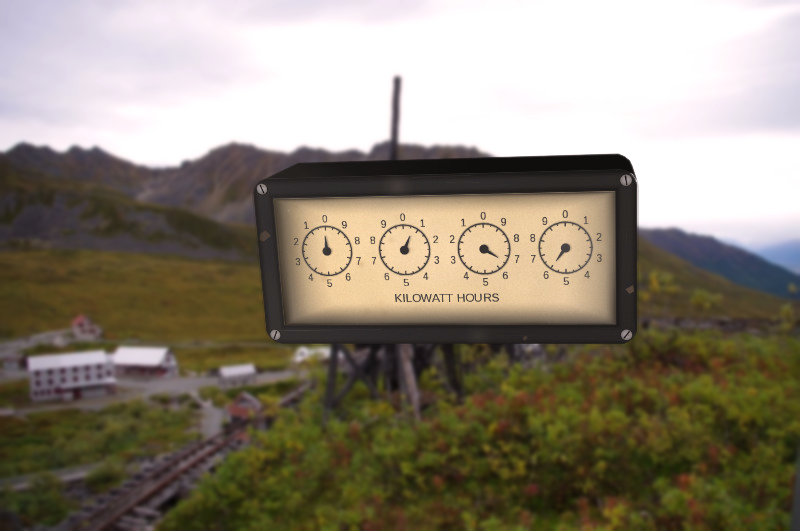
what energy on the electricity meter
66 kWh
